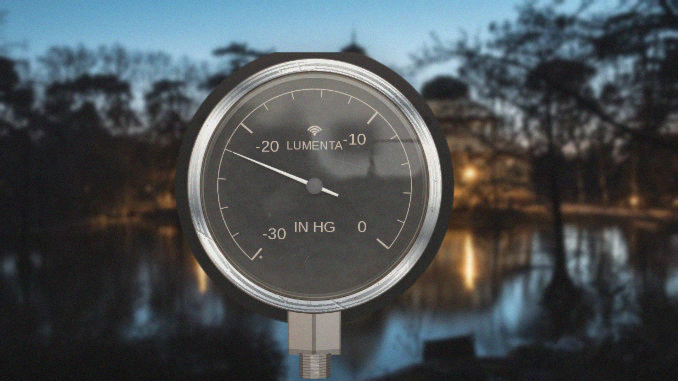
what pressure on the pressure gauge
-22 inHg
